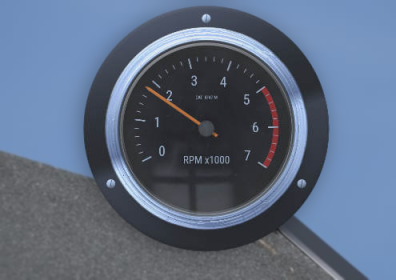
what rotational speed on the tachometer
1800 rpm
